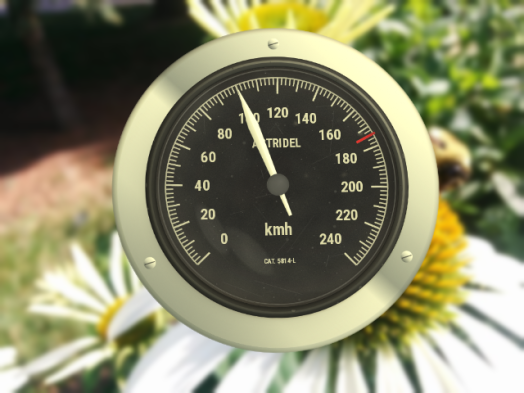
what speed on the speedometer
100 km/h
